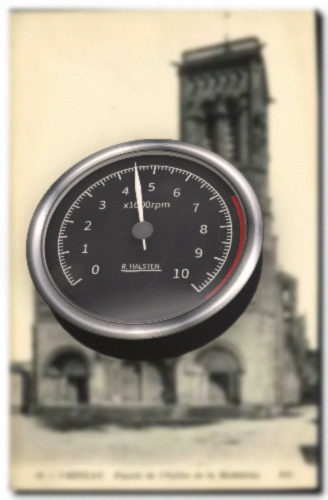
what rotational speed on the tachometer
4500 rpm
